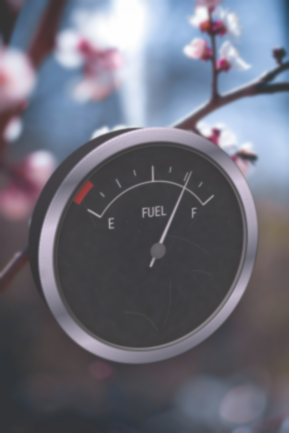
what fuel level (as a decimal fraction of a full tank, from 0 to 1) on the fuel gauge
0.75
